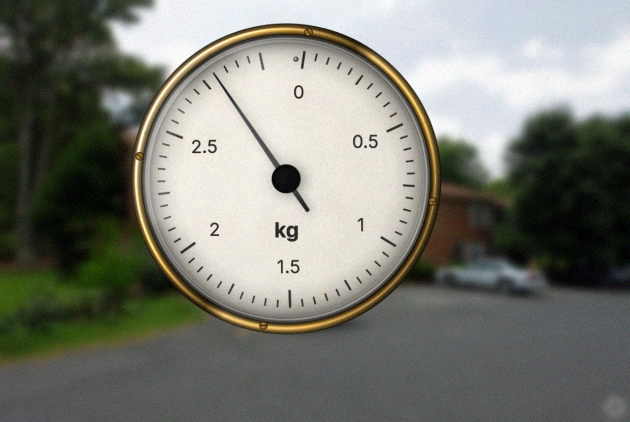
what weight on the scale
2.8 kg
